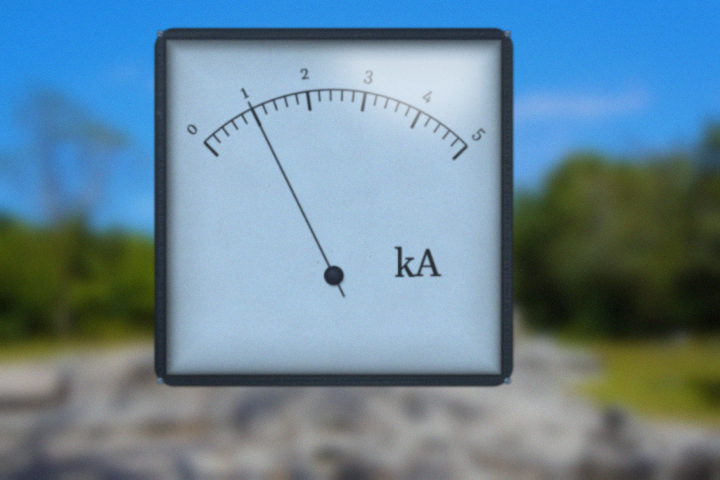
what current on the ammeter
1 kA
